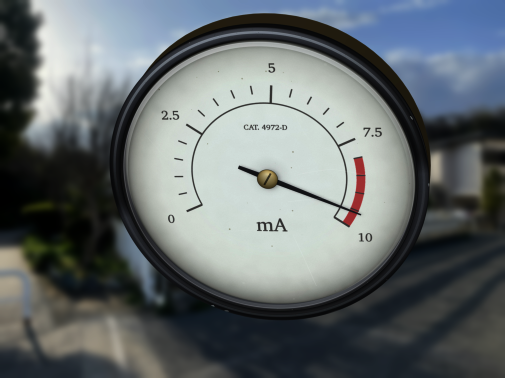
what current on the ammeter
9.5 mA
